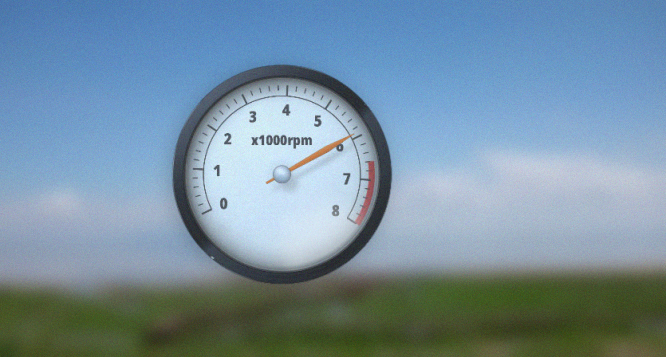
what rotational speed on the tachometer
5900 rpm
